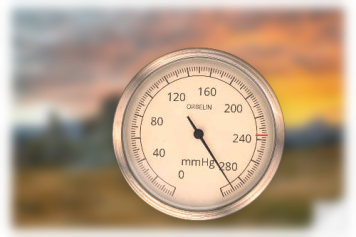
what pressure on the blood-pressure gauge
290 mmHg
